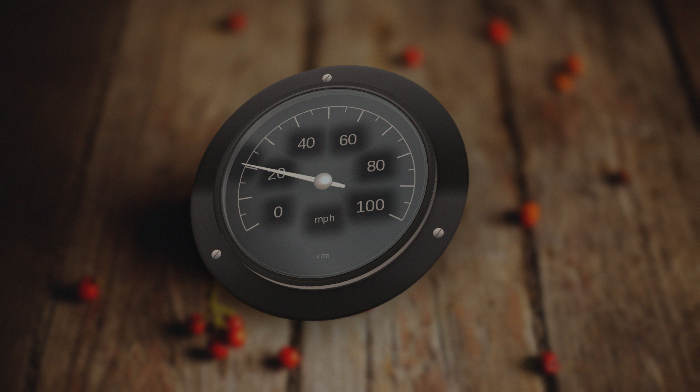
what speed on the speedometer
20 mph
